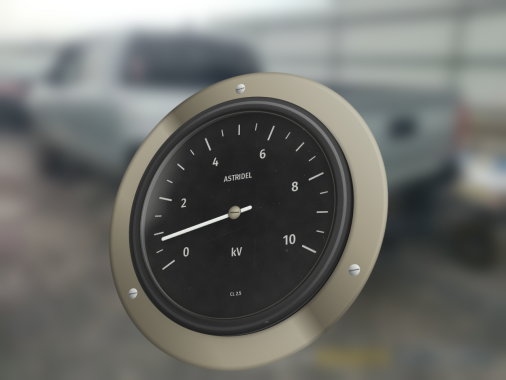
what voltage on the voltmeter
0.75 kV
